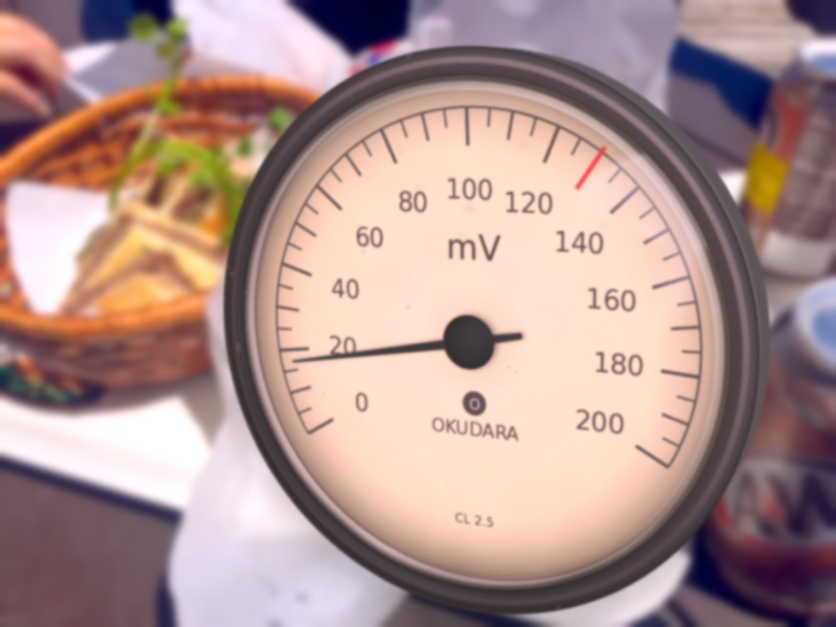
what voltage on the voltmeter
17.5 mV
